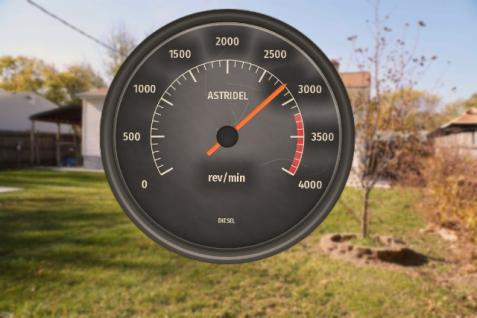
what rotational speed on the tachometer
2800 rpm
